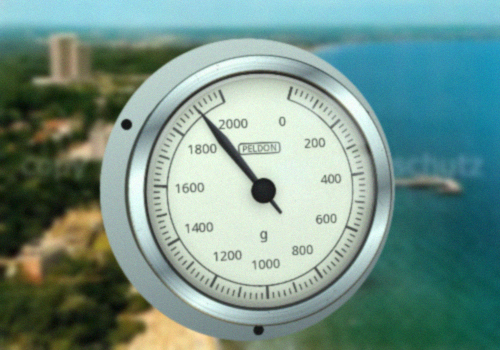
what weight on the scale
1900 g
